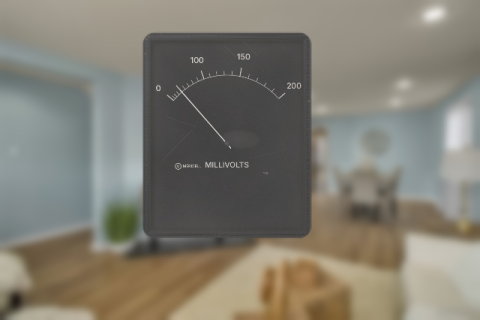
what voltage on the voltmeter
50 mV
